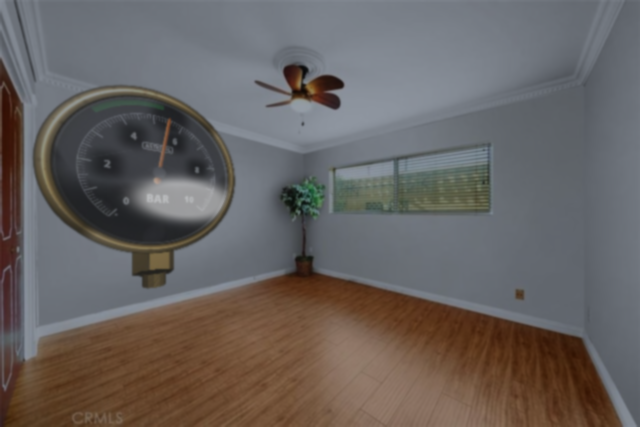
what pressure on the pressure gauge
5.5 bar
